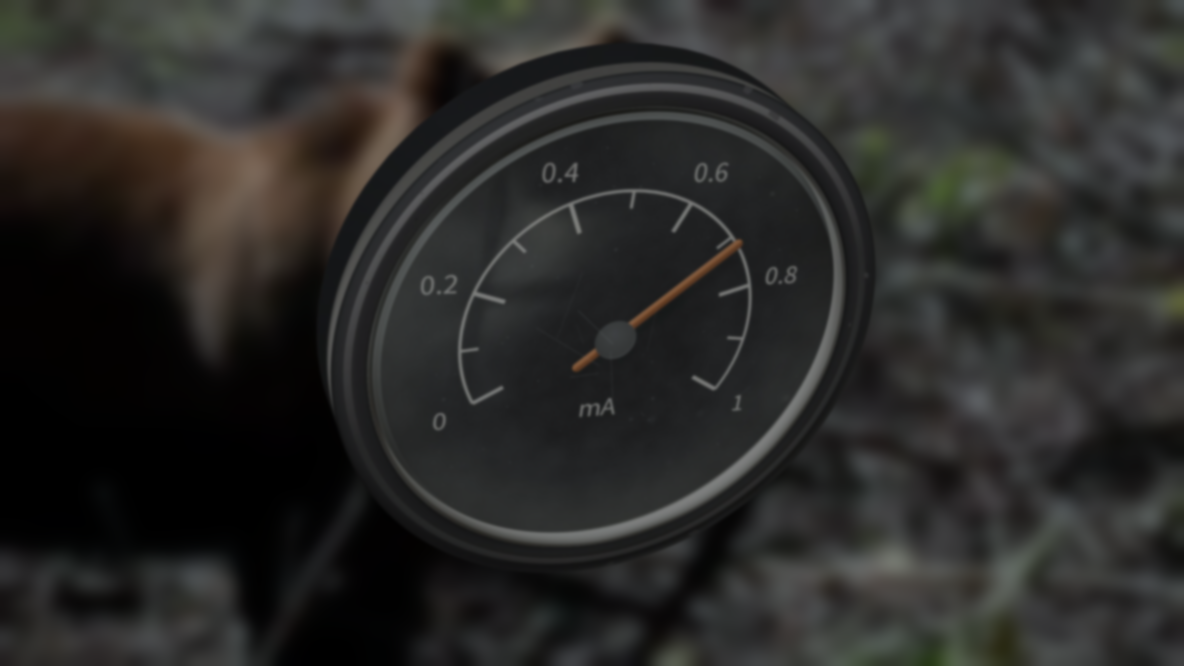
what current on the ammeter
0.7 mA
